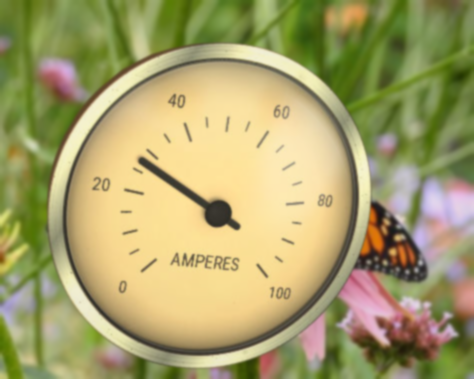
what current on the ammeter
27.5 A
